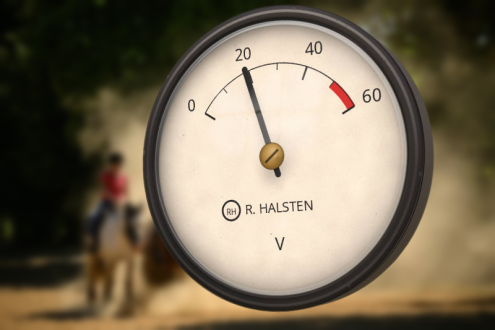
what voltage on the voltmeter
20 V
